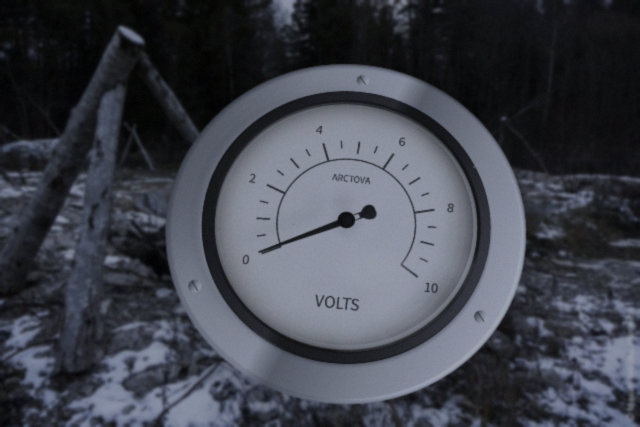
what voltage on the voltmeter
0 V
